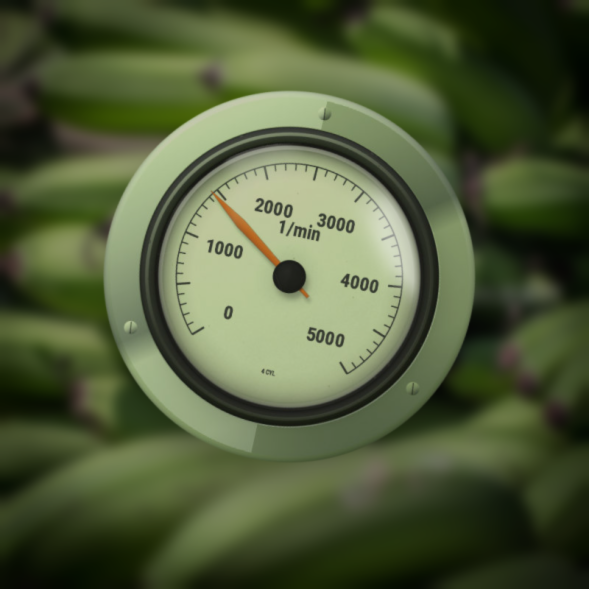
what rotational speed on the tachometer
1450 rpm
